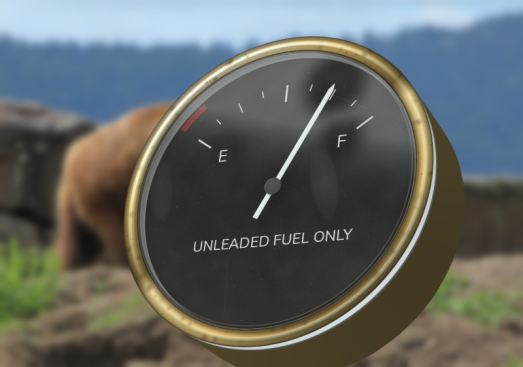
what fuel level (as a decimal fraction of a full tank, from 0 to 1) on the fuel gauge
0.75
